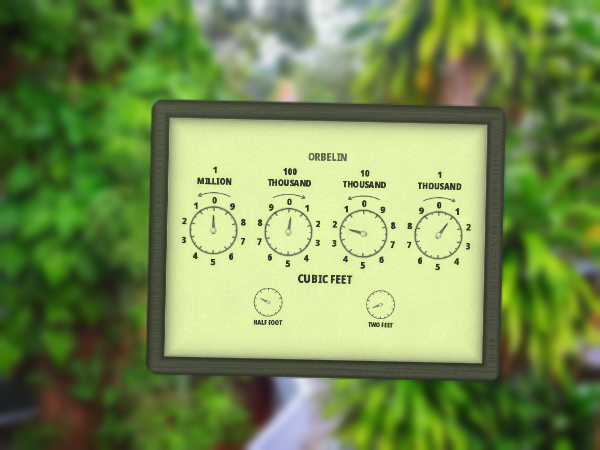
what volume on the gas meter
2100 ft³
